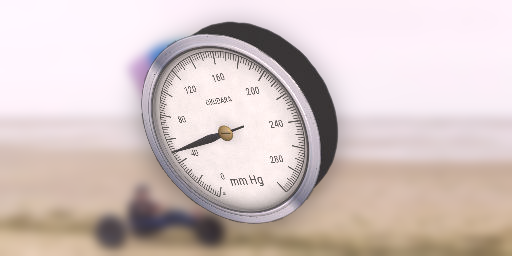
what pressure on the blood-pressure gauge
50 mmHg
